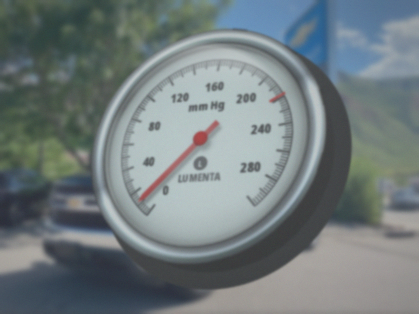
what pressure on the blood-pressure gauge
10 mmHg
